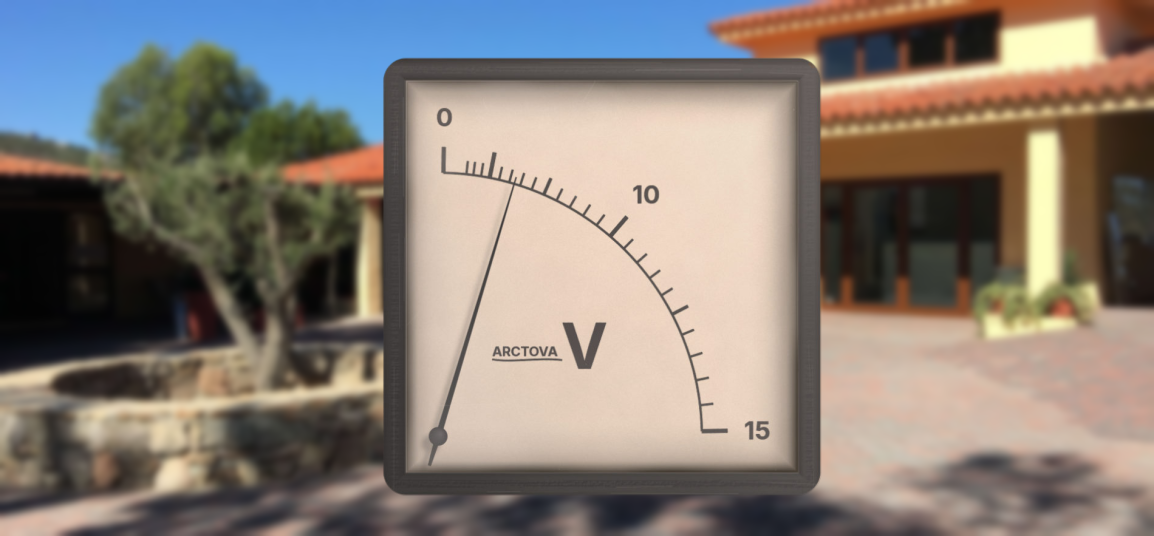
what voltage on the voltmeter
6.25 V
